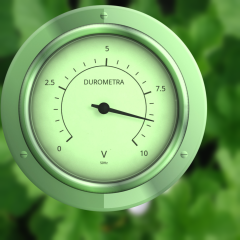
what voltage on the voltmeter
8.75 V
